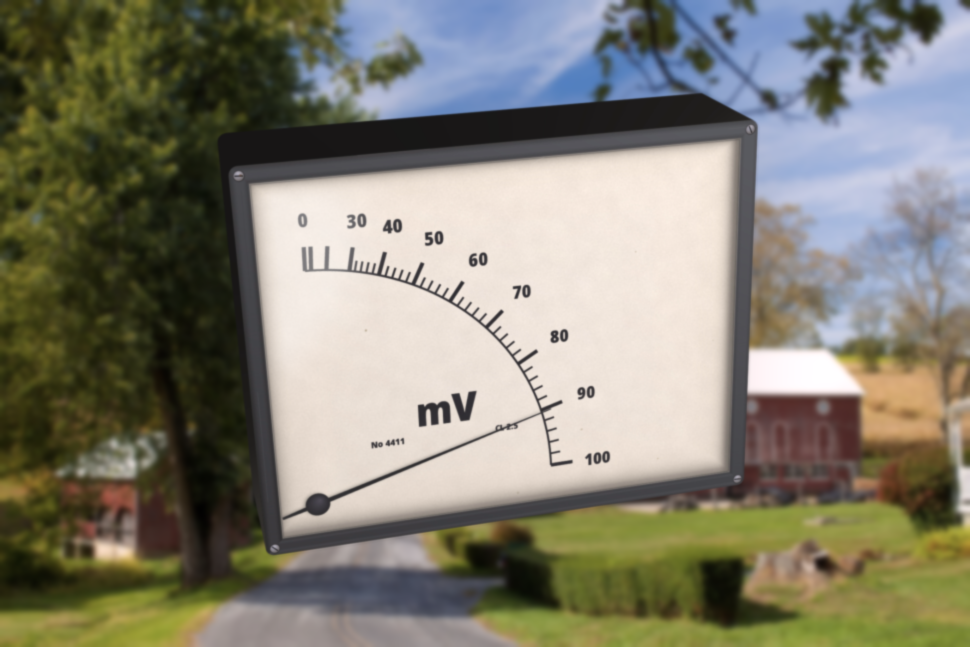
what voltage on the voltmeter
90 mV
